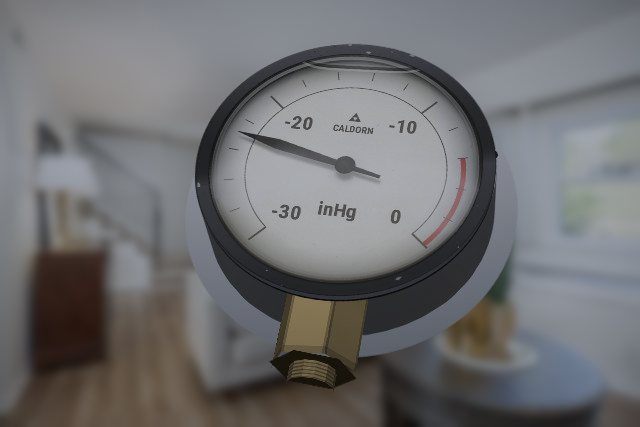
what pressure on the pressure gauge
-23 inHg
